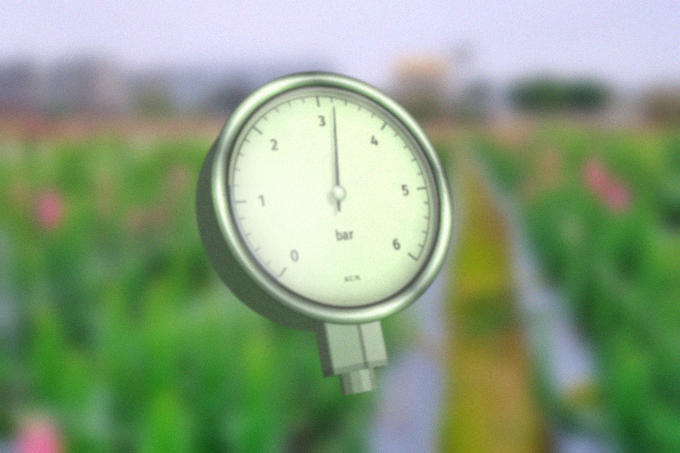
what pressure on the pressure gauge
3.2 bar
